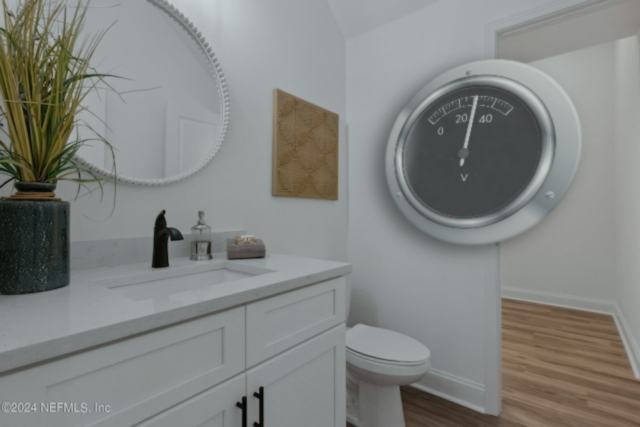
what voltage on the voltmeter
30 V
